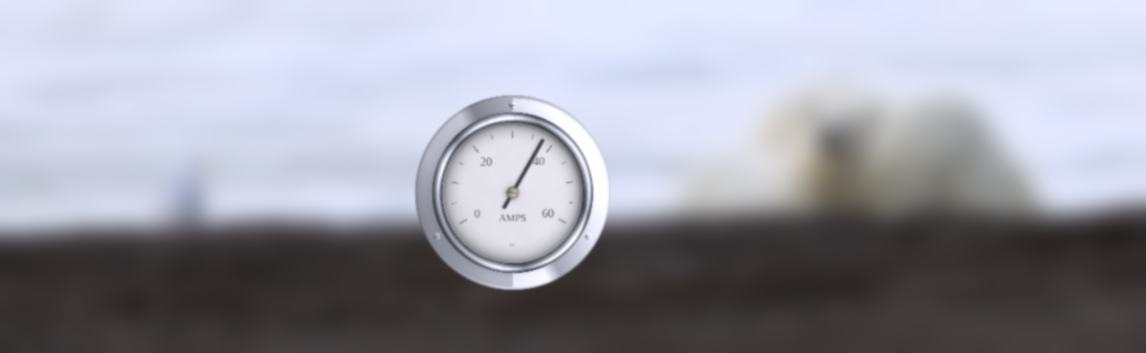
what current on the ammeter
37.5 A
